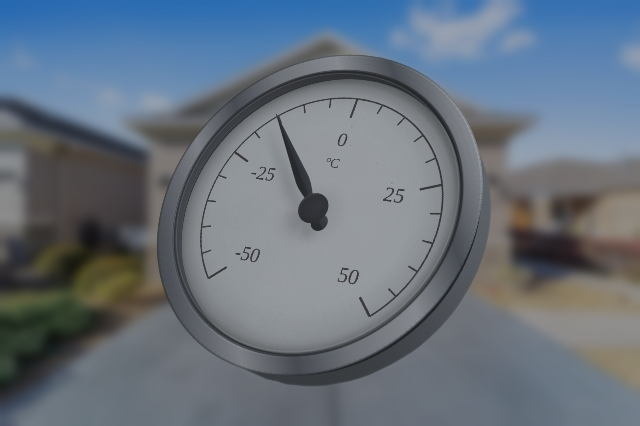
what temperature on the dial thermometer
-15 °C
